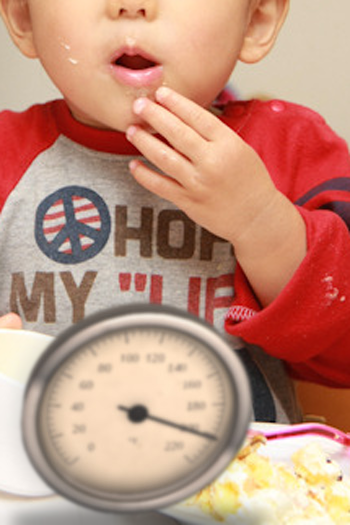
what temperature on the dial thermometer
200 °F
